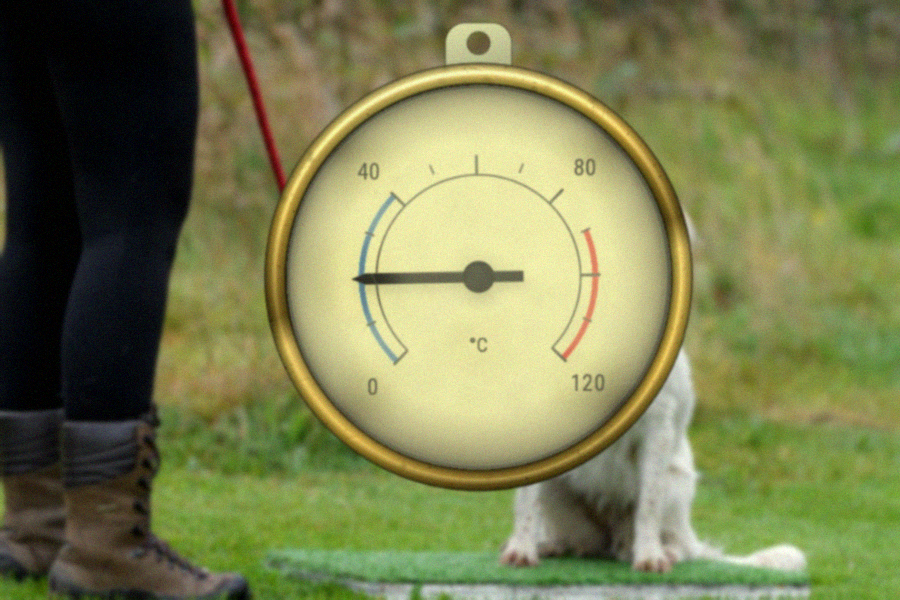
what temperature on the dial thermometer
20 °C
